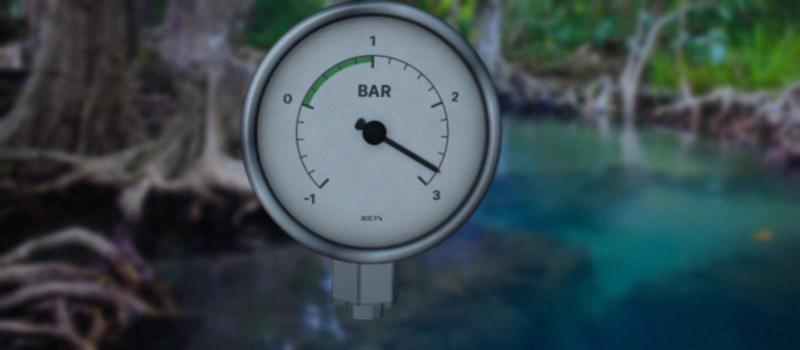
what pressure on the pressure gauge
2.8 bar
